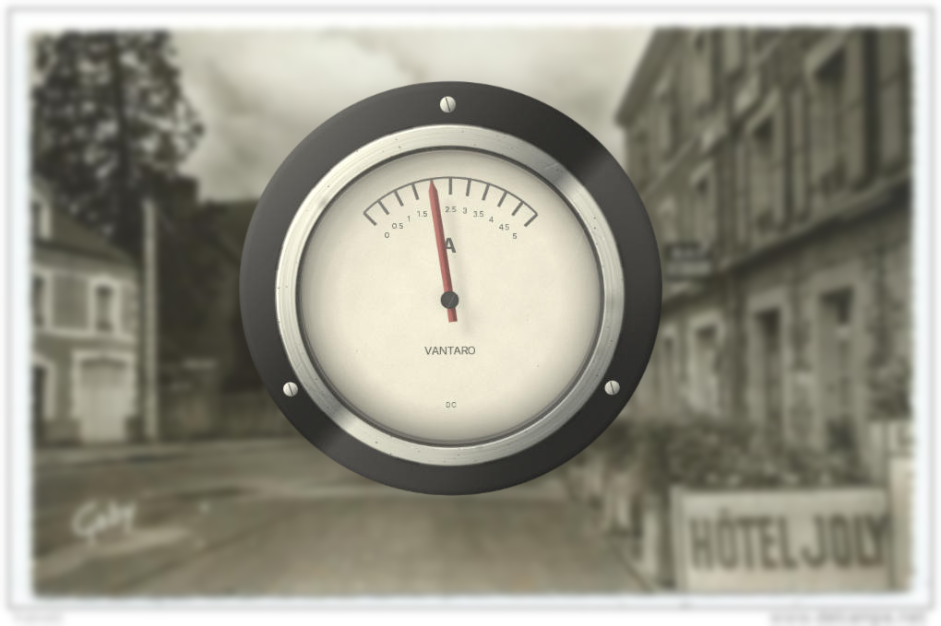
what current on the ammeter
2 A
